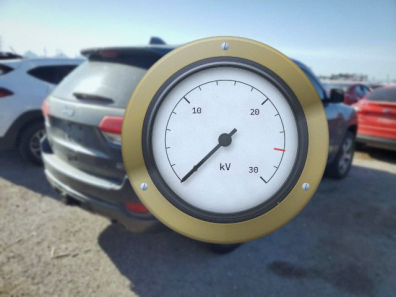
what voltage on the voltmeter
0 kV
